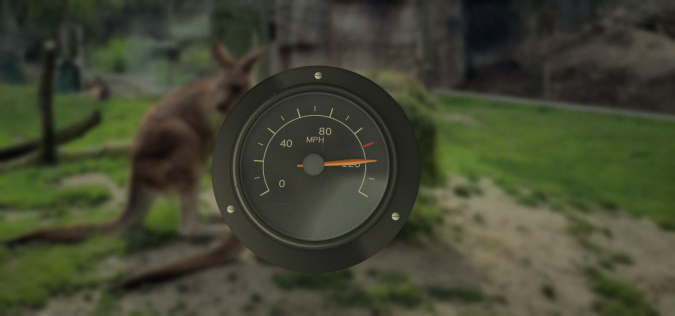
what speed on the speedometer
120 mph
